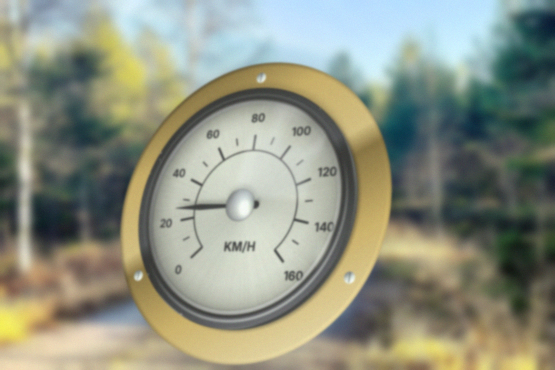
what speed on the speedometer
25 km/h
